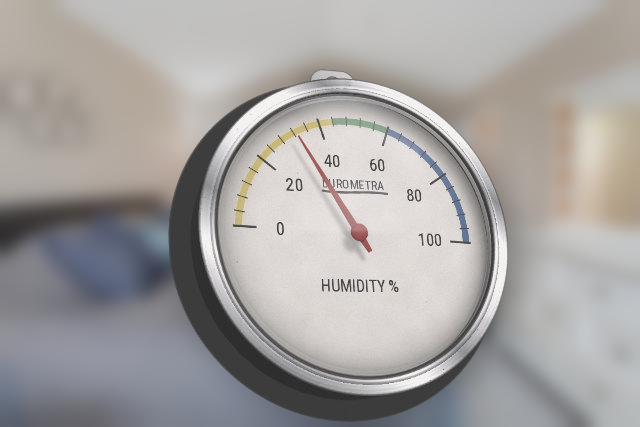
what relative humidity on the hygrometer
32 %
